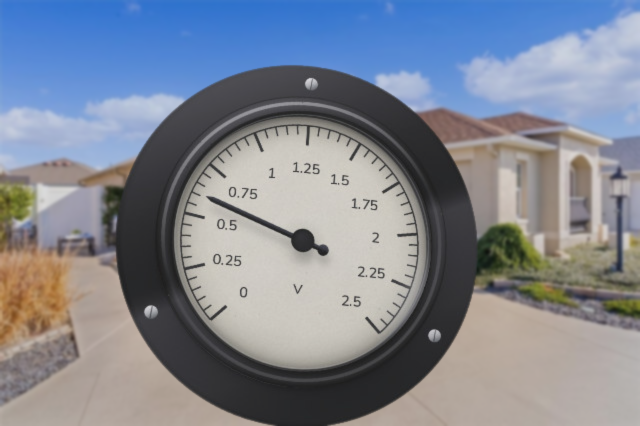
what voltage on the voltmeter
0.6 V
